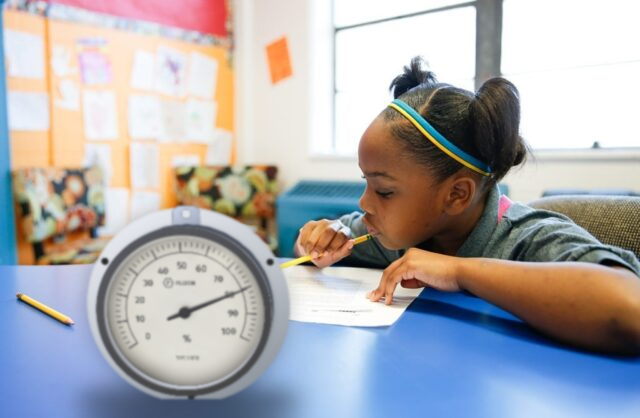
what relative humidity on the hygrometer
80 %
